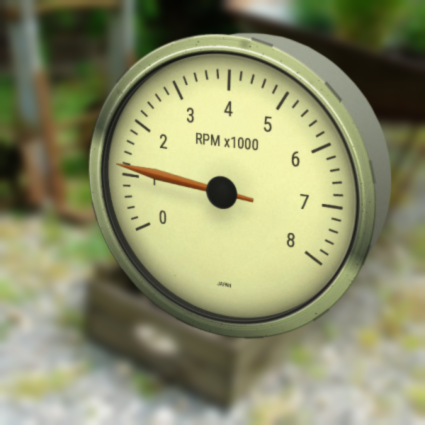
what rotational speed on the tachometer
1200 rpm
